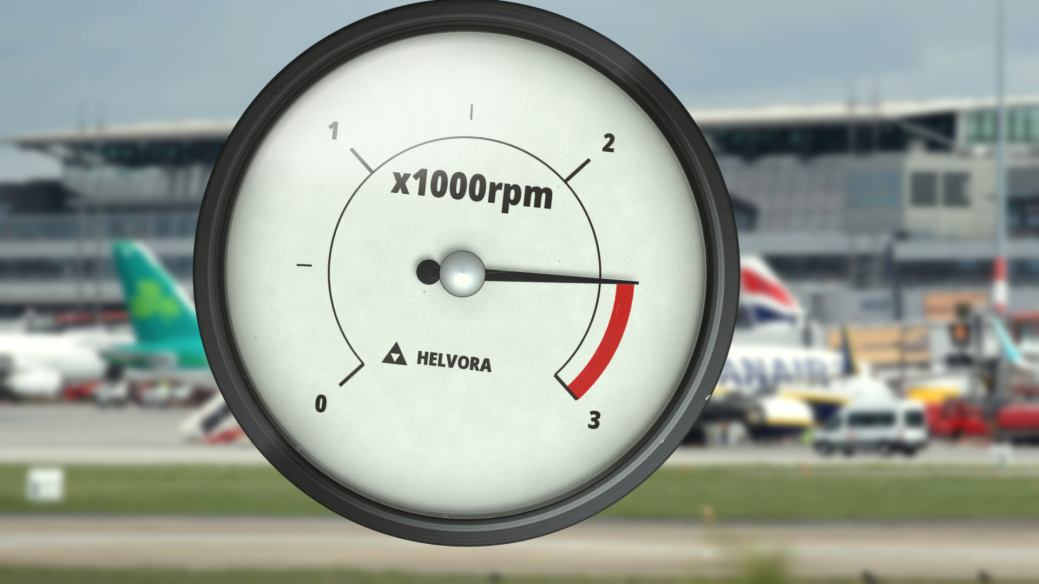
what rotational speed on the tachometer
2500 rpm
